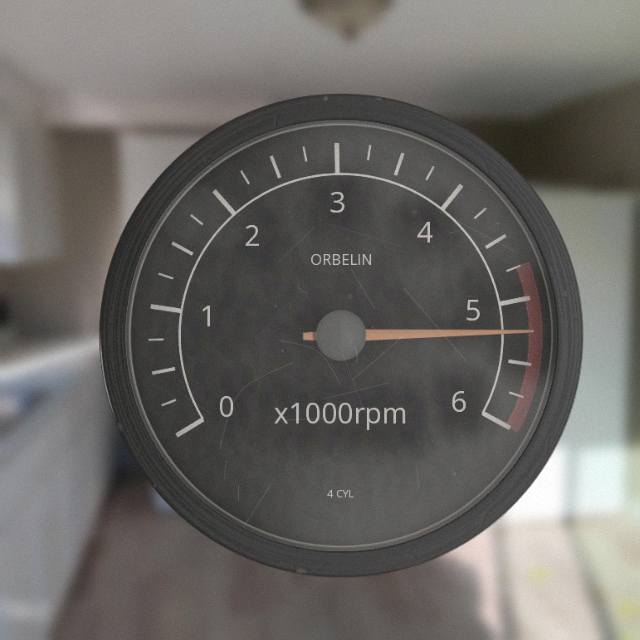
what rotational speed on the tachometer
5250 rpm
